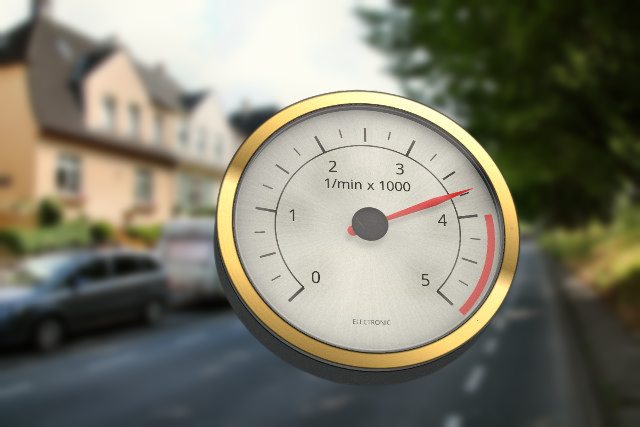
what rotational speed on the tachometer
3750 rpm
